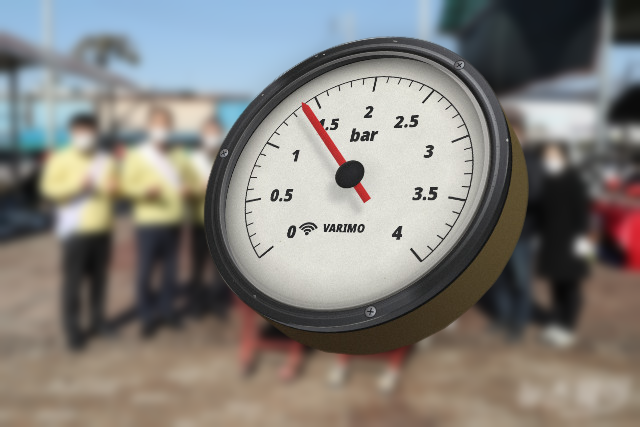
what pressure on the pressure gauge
1.4 bar
